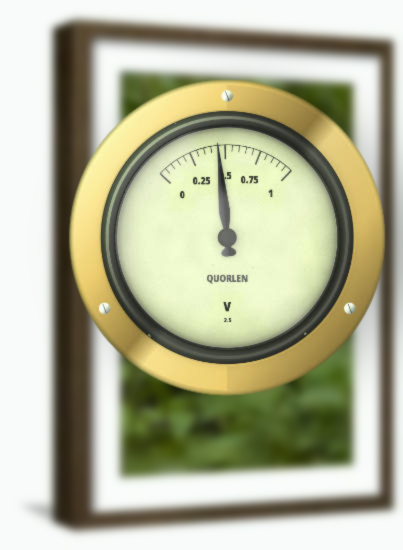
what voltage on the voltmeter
0.45 V
